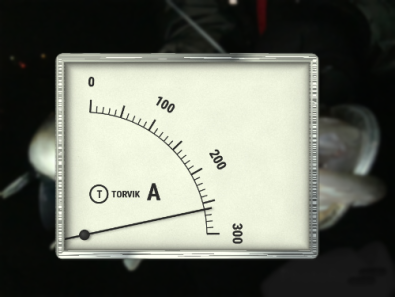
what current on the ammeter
260 A
